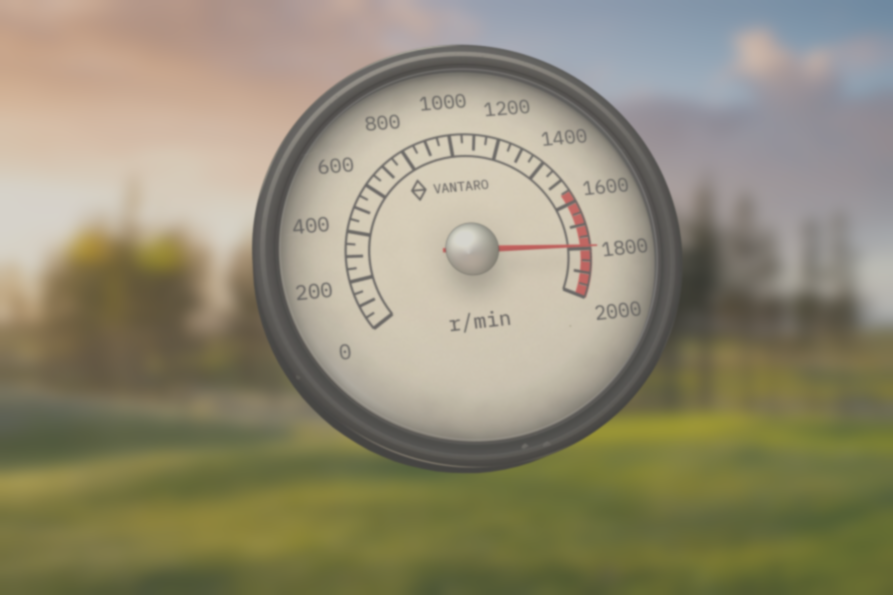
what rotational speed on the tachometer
1800 rpm
